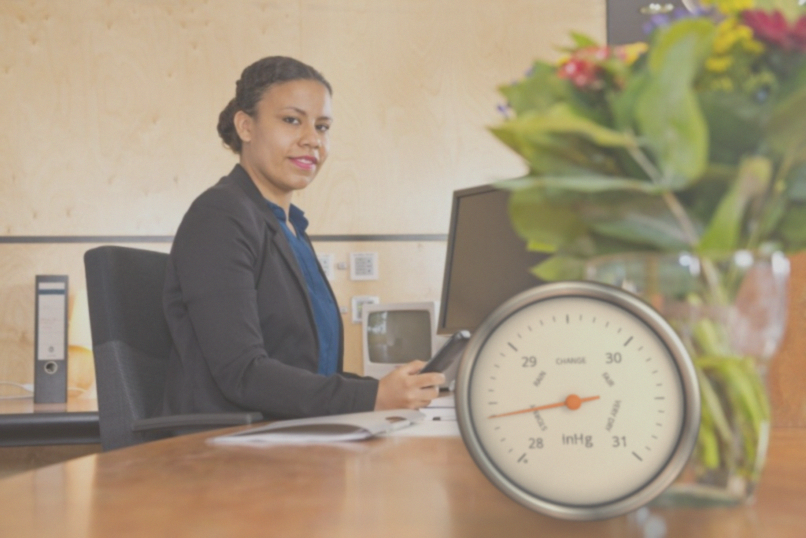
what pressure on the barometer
28.4 inHg
